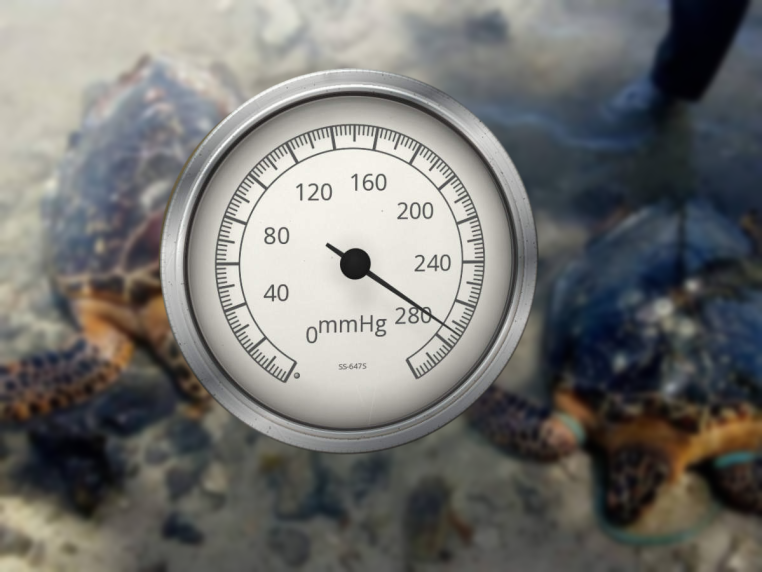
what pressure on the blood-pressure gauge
274 mmHg
